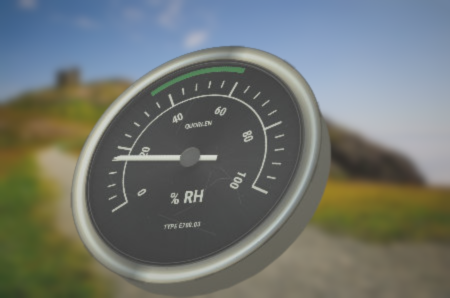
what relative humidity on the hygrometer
16 %
